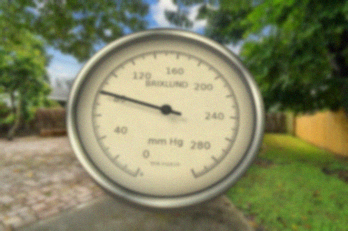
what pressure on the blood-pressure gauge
80 mmHg
